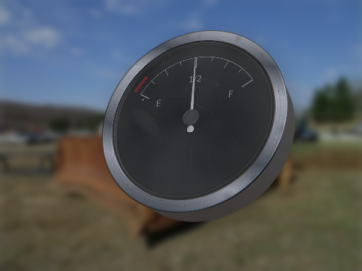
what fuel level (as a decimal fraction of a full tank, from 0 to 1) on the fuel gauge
0.5
